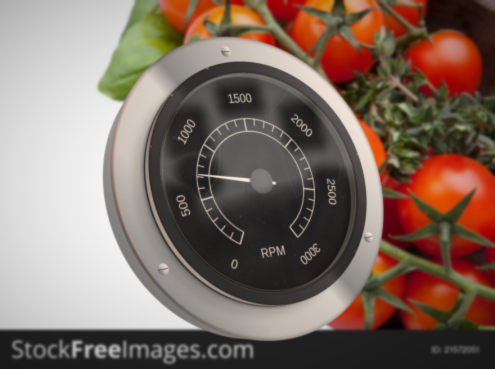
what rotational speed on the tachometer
700 rpm
